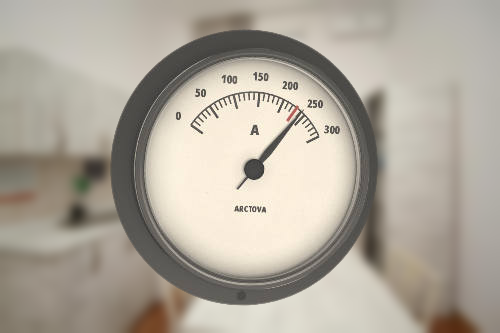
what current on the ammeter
240 A
